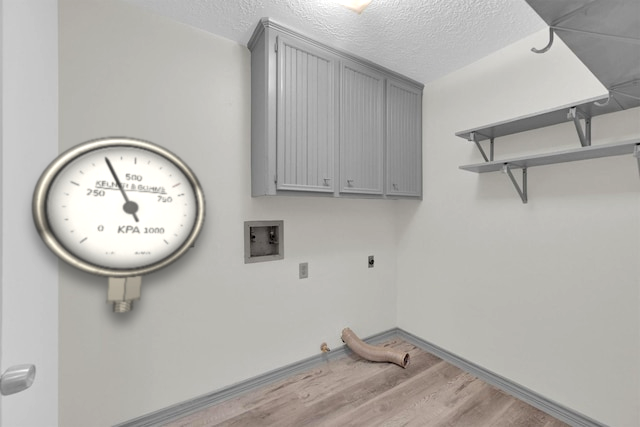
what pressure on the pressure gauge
400 kPa
